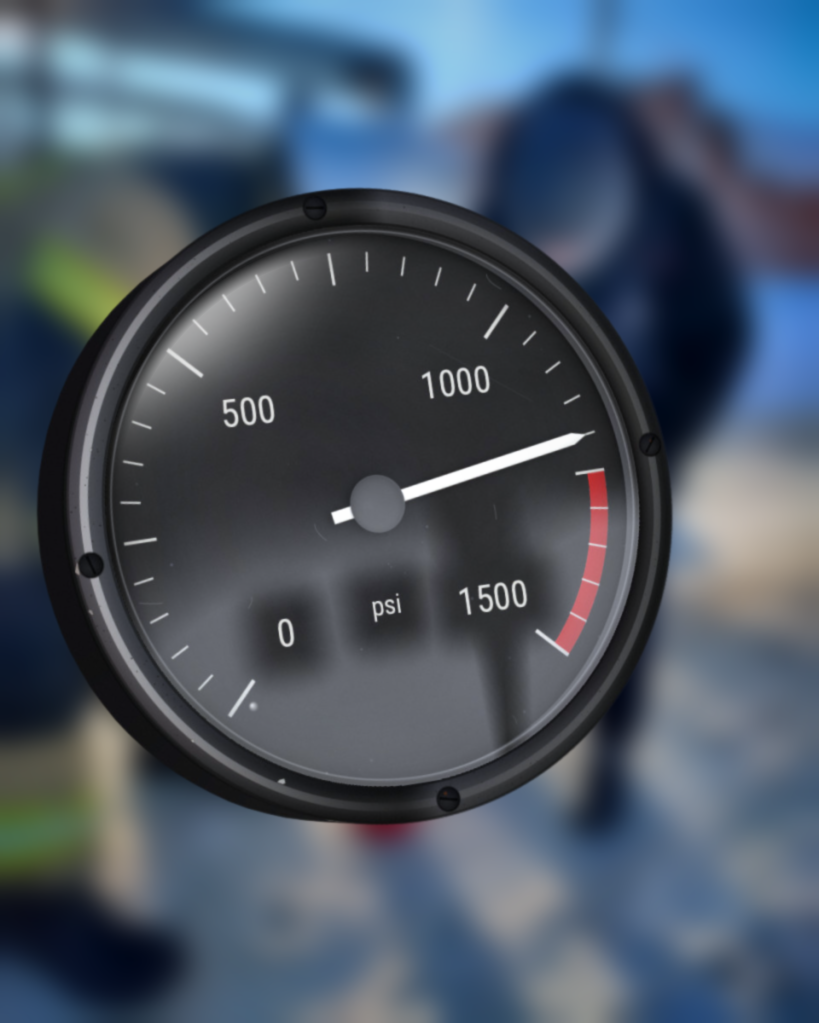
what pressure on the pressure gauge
1200 psi
